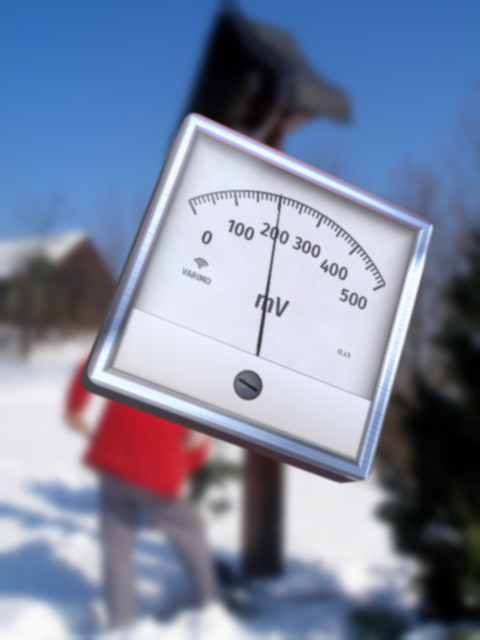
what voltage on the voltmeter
200 mV
